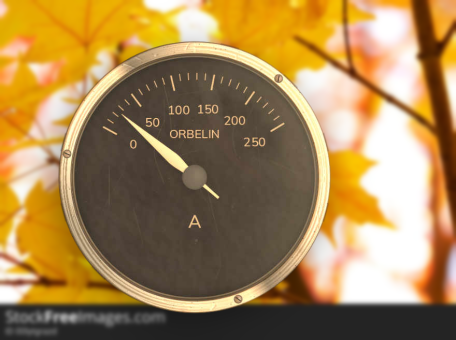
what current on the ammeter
25 A
